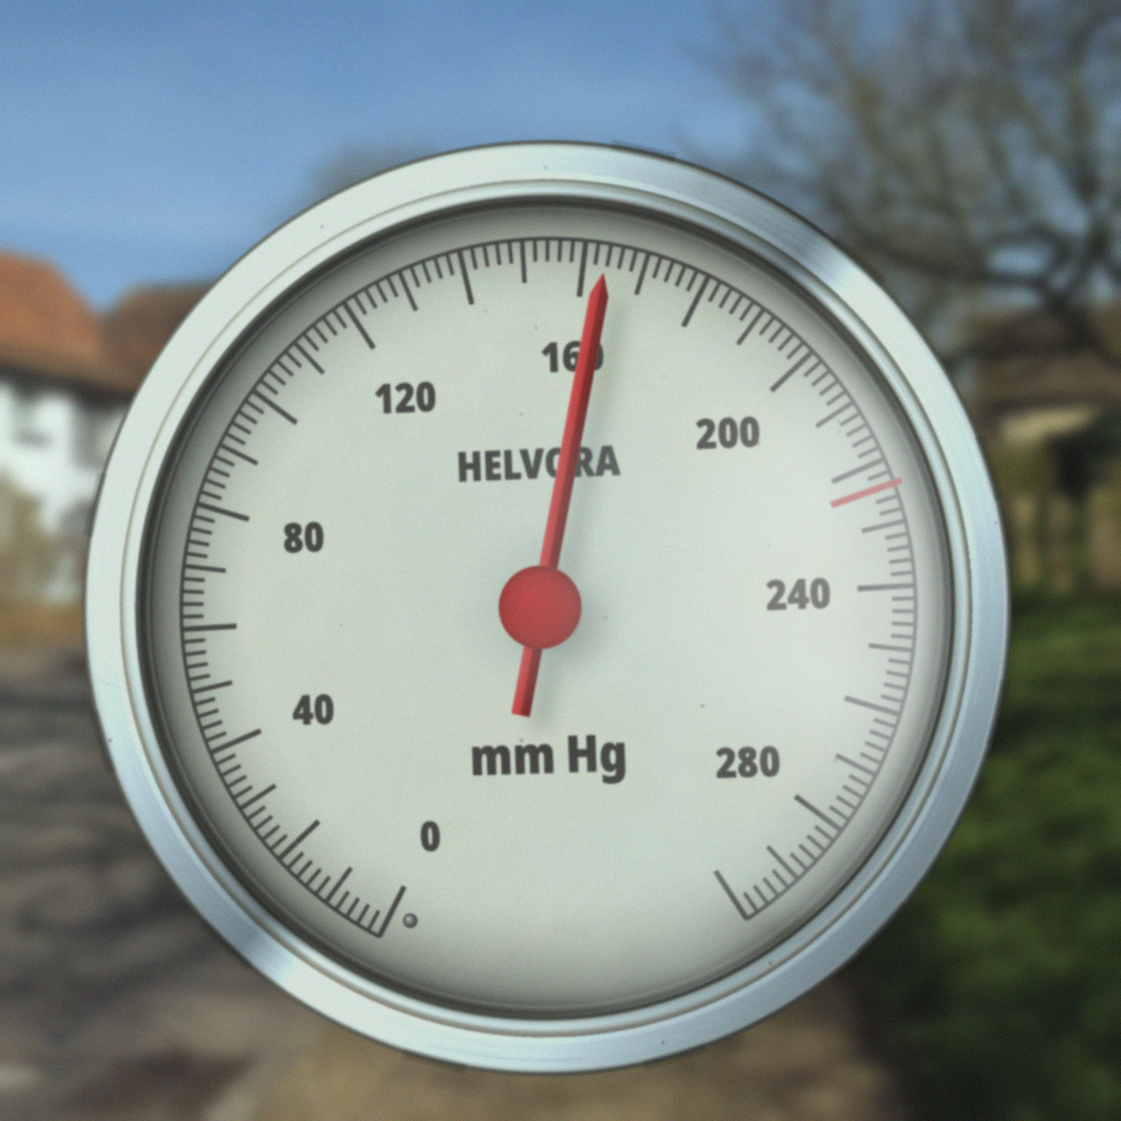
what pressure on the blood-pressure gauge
164 mmHg
